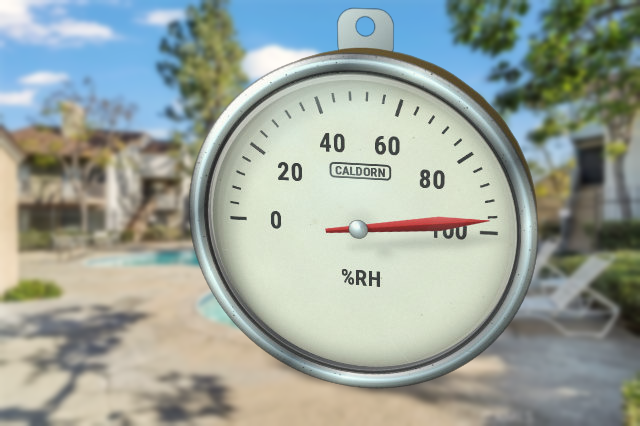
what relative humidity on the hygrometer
96 %
